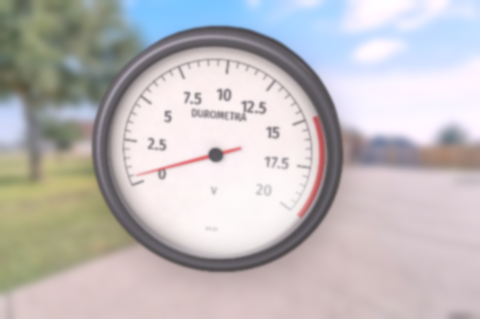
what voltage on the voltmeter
0.5 V
